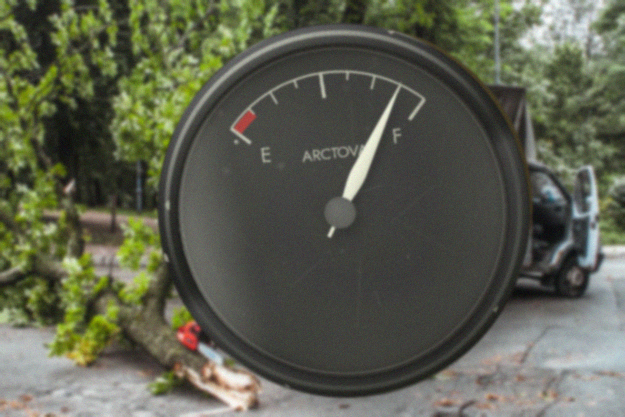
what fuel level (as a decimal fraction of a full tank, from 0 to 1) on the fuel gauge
0.875
